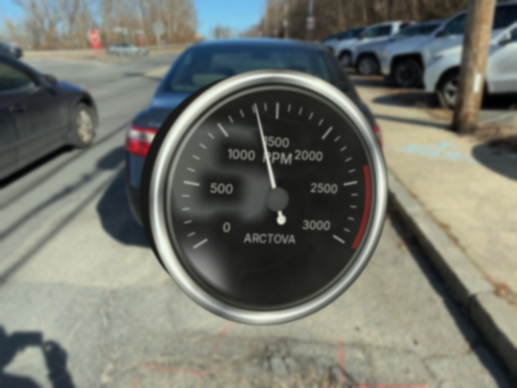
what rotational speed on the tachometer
1300 rpm
